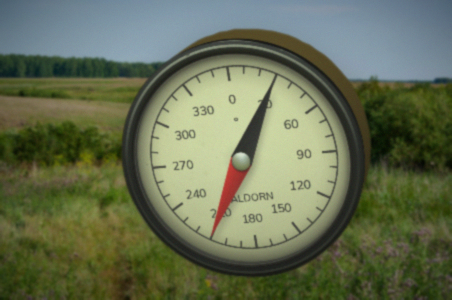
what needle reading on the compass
210 °
